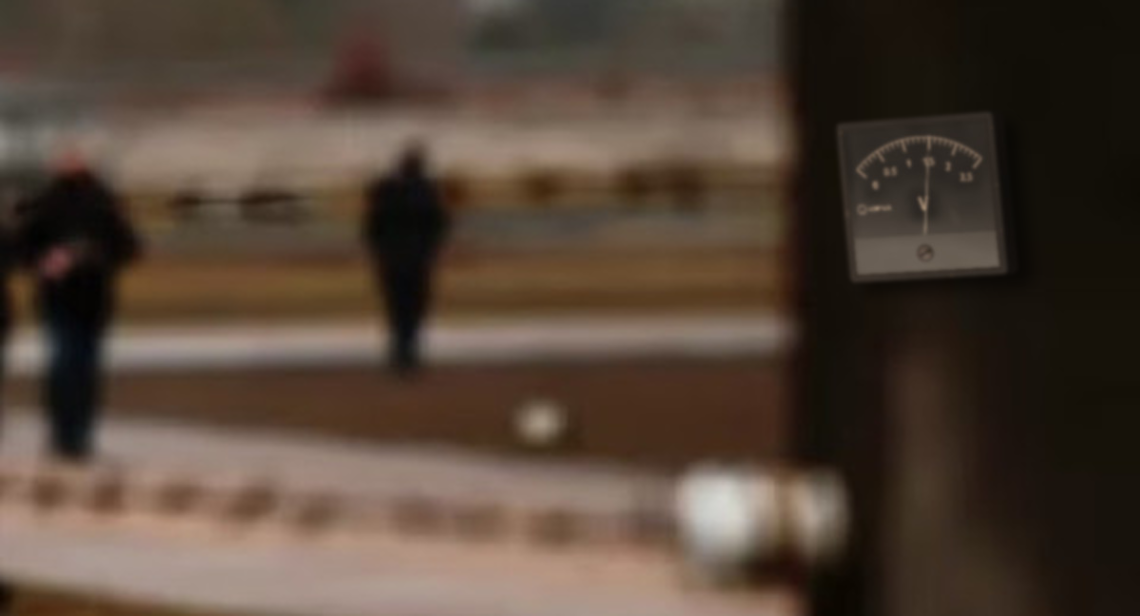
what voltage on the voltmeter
1.5 V
